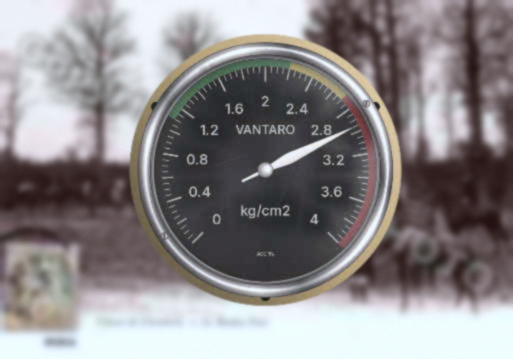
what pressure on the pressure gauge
2.95 kg/cm²
